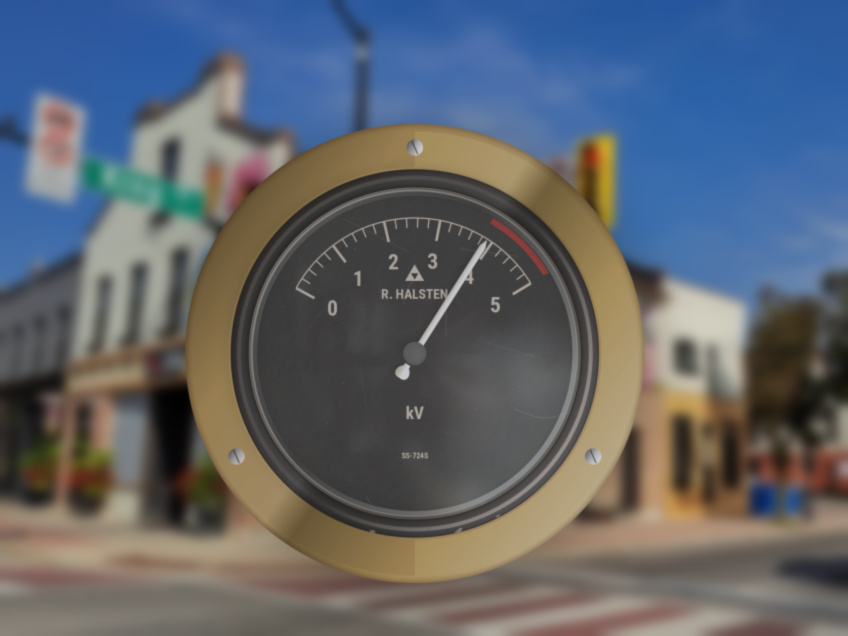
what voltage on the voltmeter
3.9 kV
